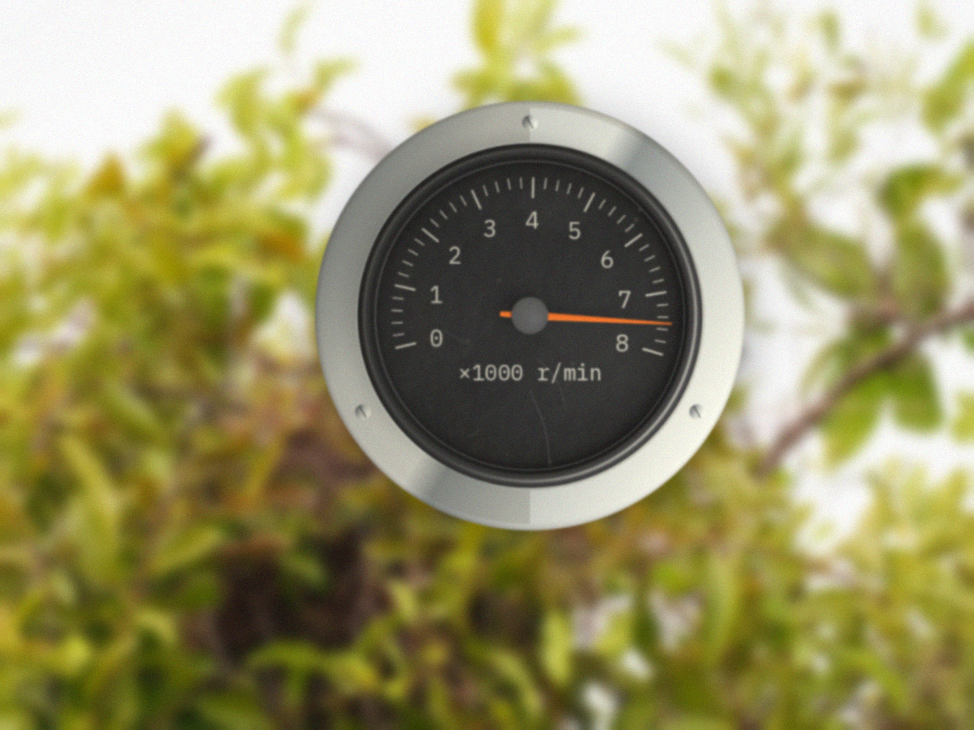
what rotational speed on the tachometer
7500 rpm
